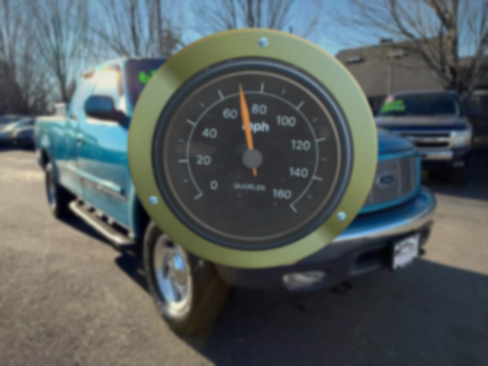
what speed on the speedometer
70 mph
